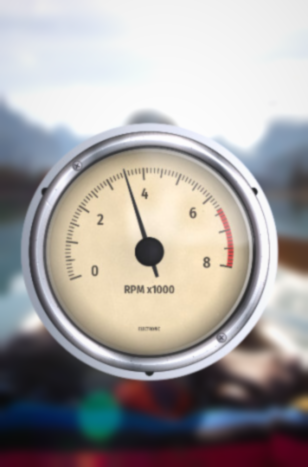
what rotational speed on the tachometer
3500 rpm
